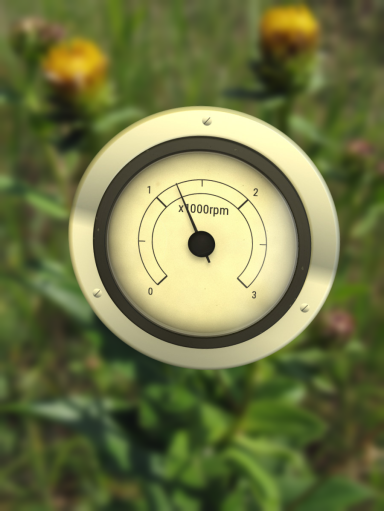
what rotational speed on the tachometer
1250 rpm
